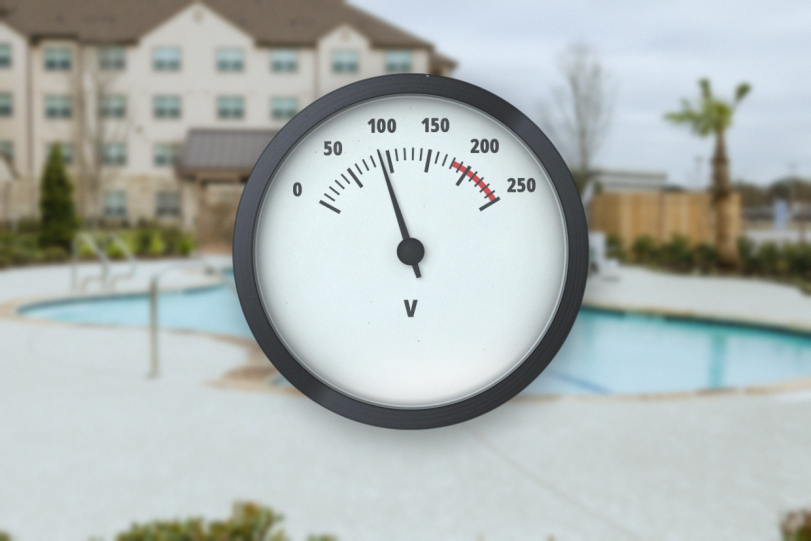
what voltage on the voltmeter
90 V
